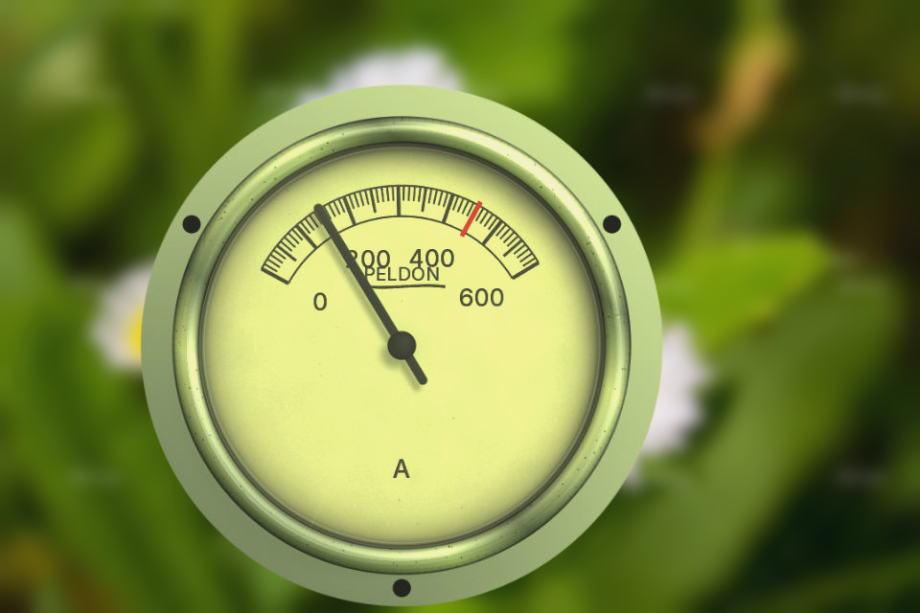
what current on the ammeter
150 A
